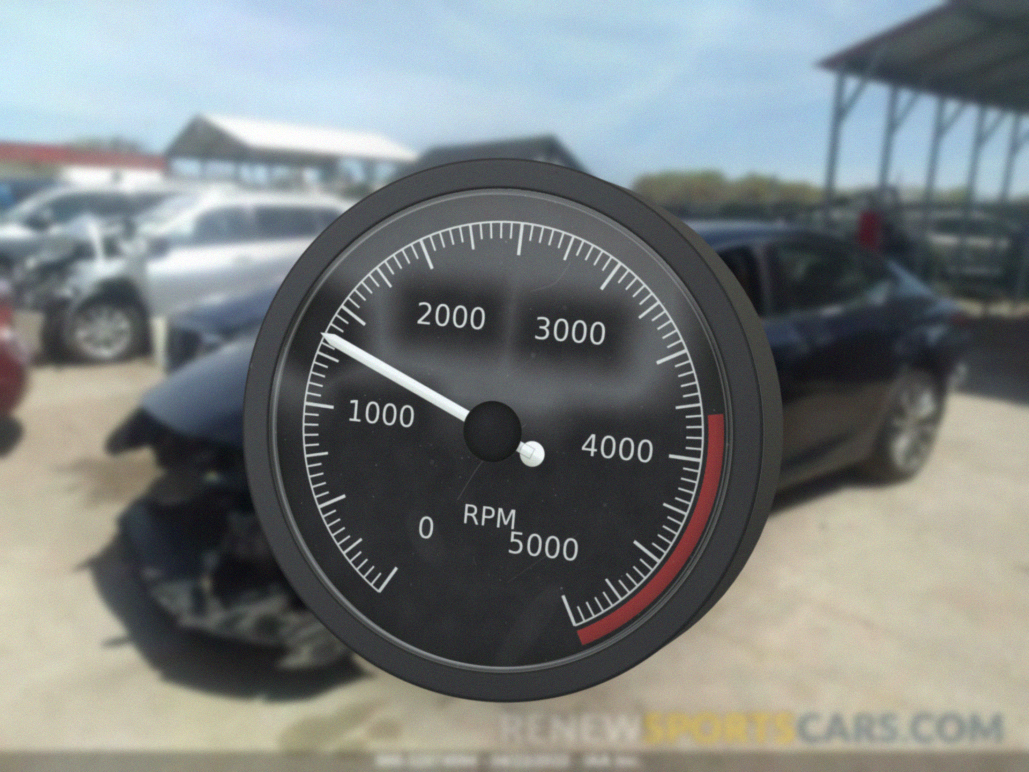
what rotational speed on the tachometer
1350 rpm
